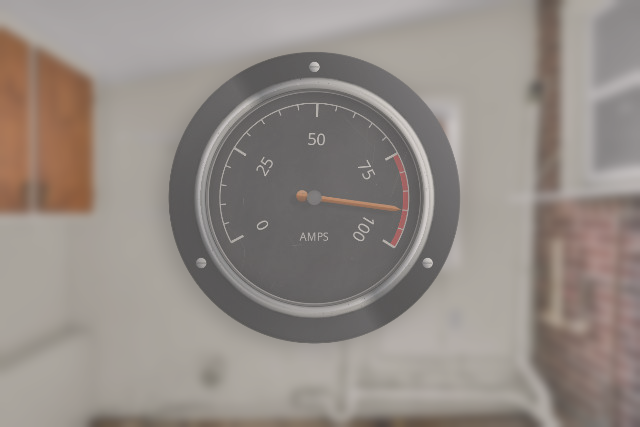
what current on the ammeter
90 A
